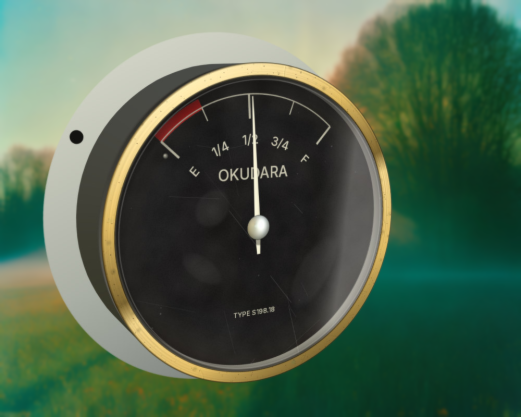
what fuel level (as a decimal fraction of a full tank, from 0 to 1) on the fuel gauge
0.5
